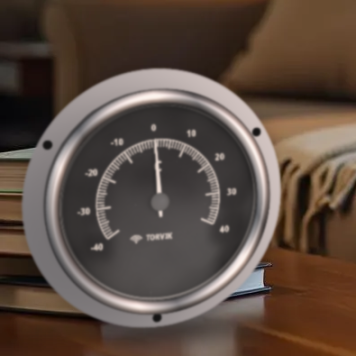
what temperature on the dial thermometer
0 °C
